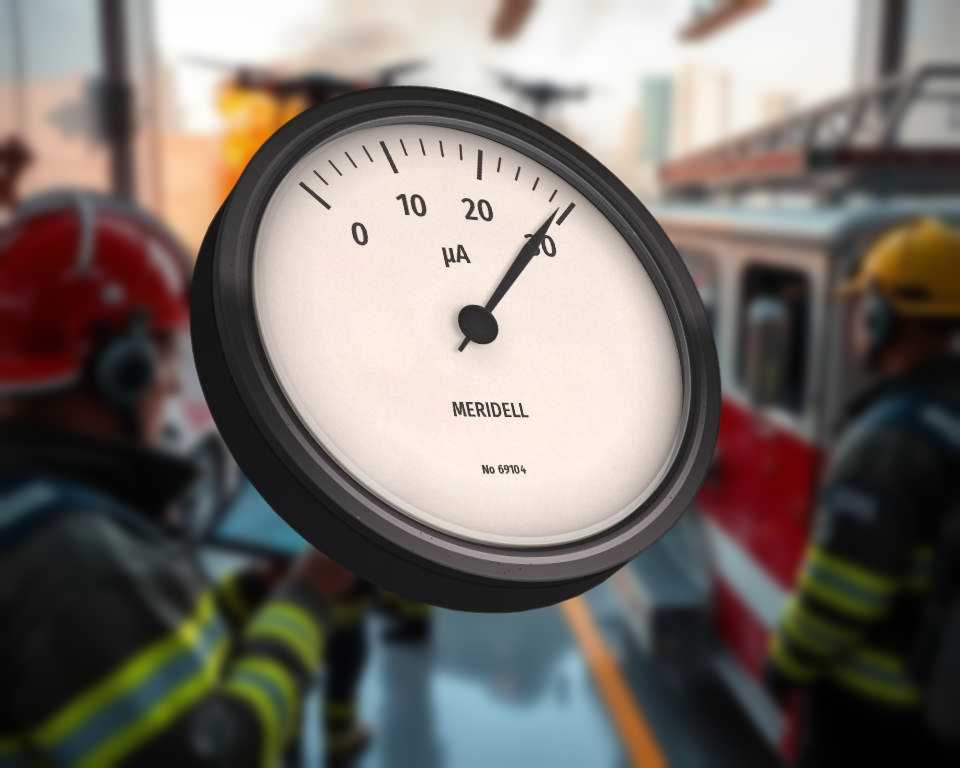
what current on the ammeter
29 µA
